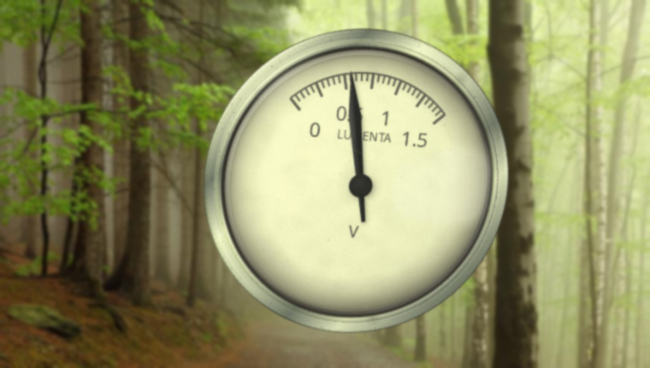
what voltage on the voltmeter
0.55 V
